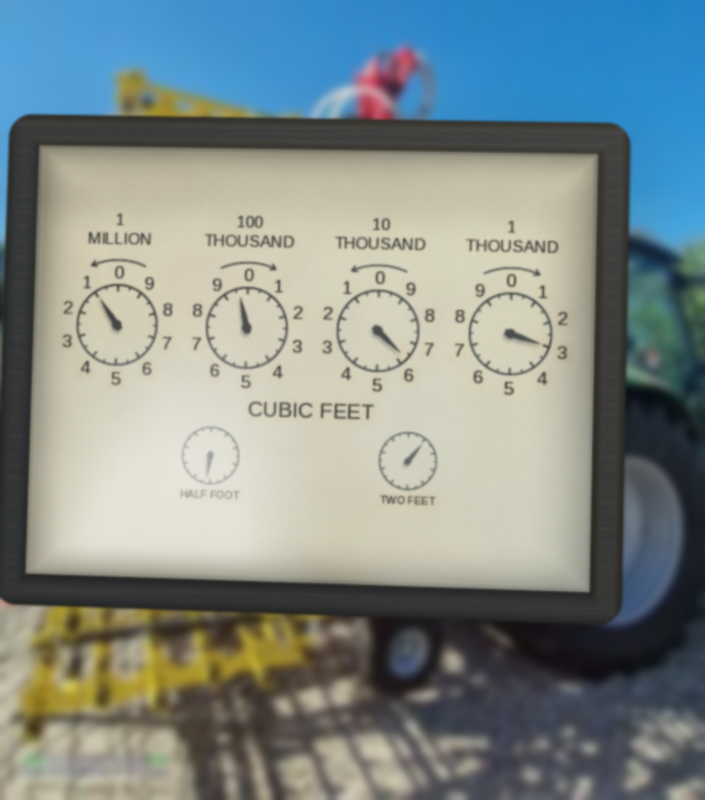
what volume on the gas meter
96300 ft³
